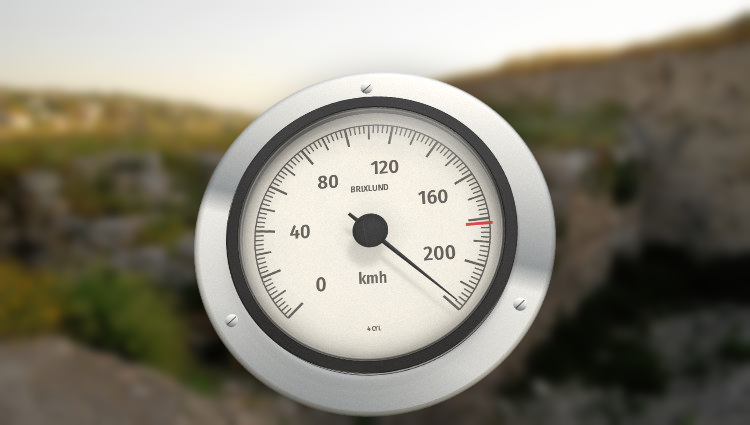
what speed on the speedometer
218 km/h
